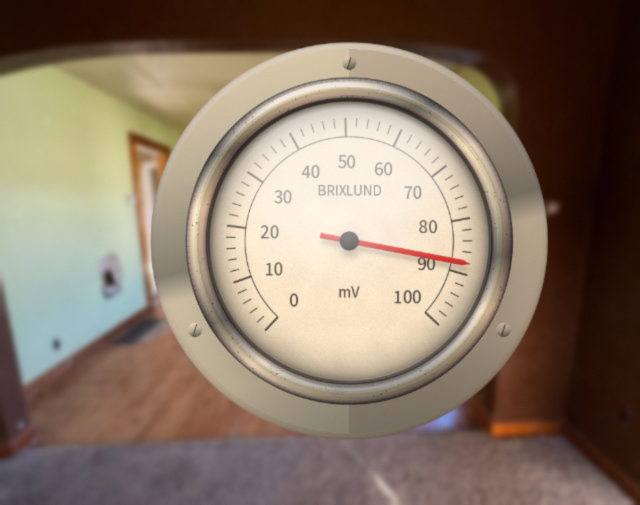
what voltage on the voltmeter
88 mV
